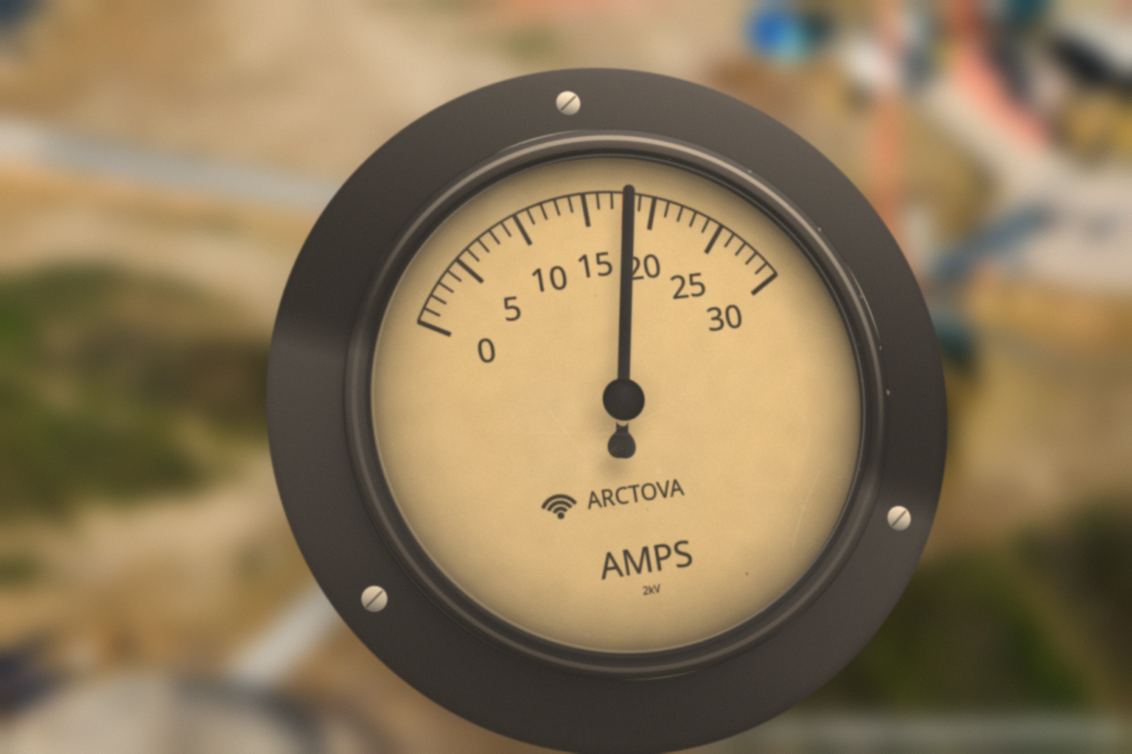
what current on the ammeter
18 A
